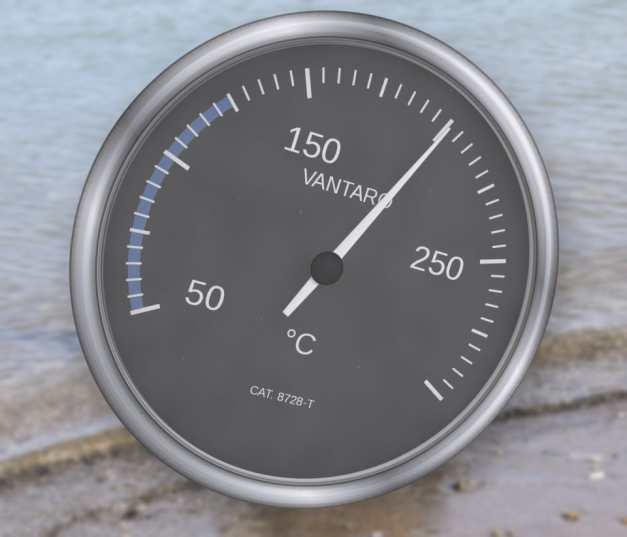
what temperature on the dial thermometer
200 °C
